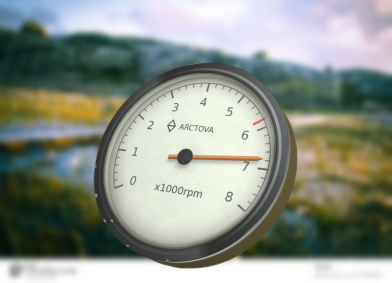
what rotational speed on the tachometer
6800 rpm
